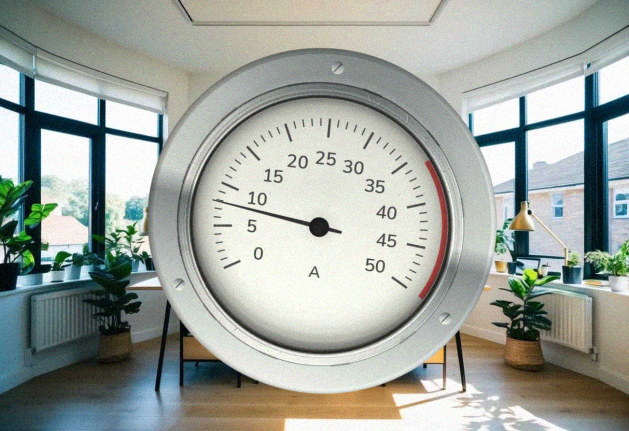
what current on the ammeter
8 A
